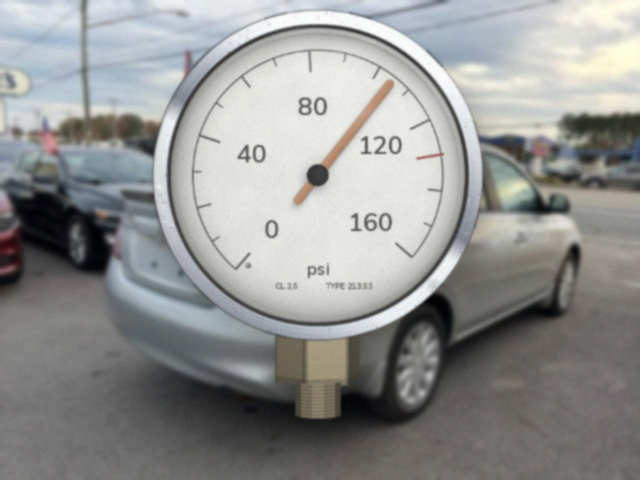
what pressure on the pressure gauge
105 psi
